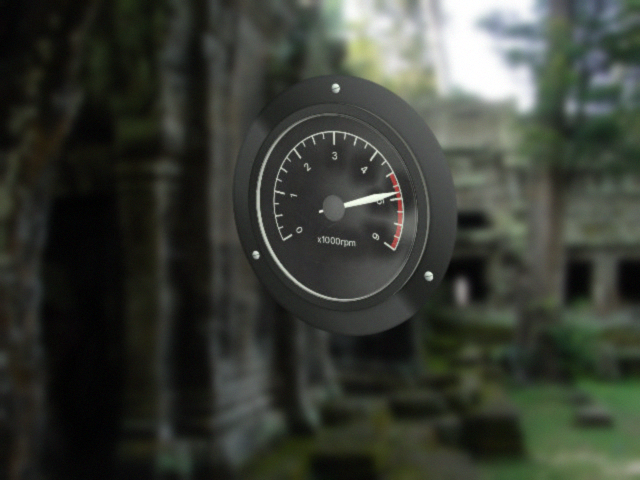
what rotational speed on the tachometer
4875 rpm
